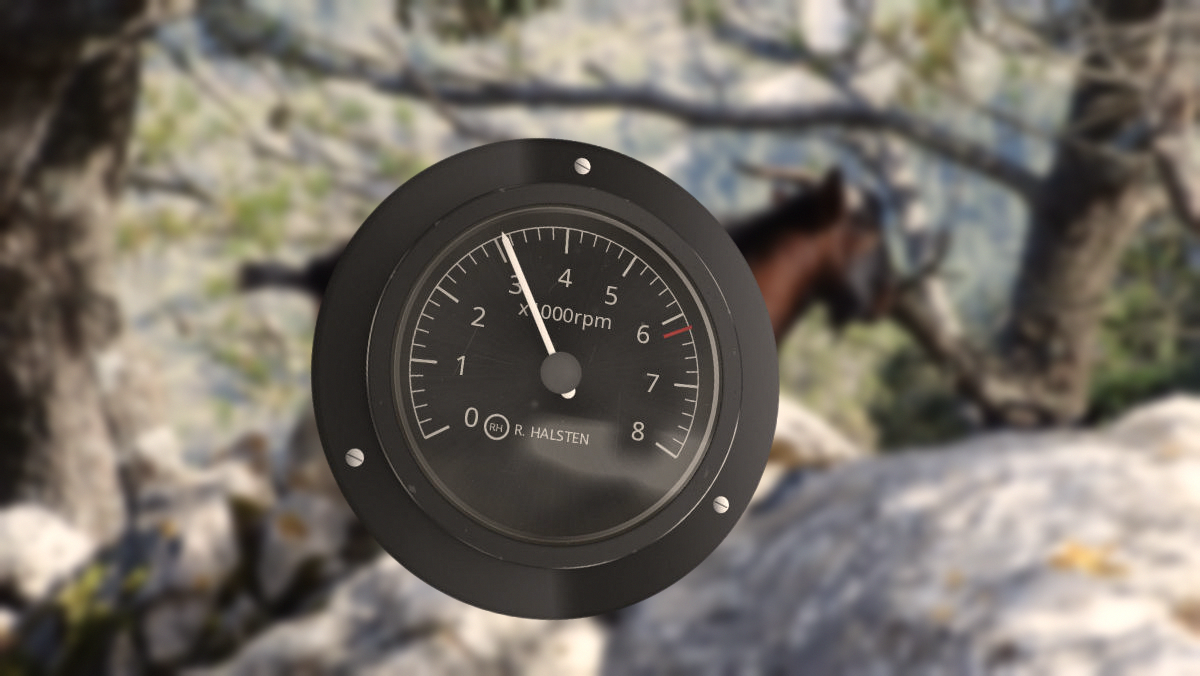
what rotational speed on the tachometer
3100 rpm
